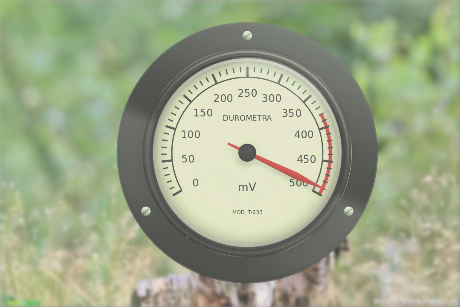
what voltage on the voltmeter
490 mV
